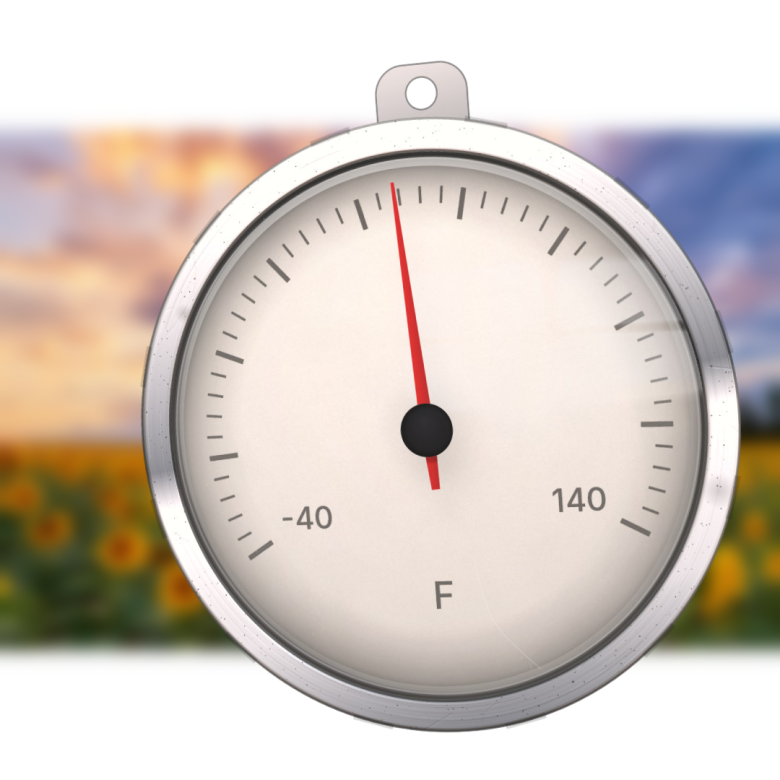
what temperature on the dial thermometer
48 °F
